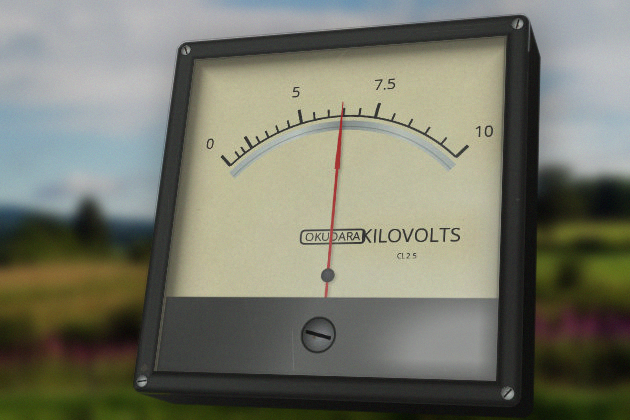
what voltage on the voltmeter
6.5 kV
